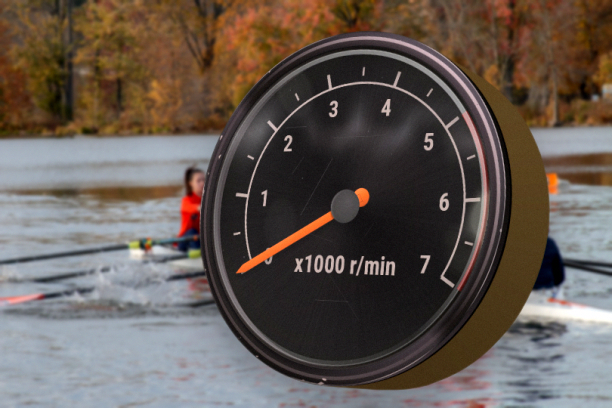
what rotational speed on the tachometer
0 rpm
